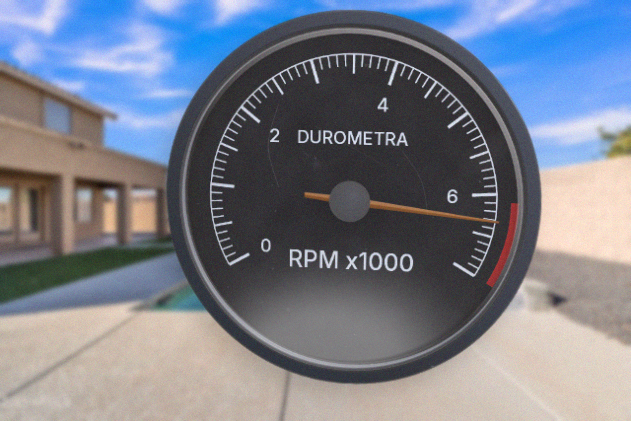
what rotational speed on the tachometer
6300 rpm
